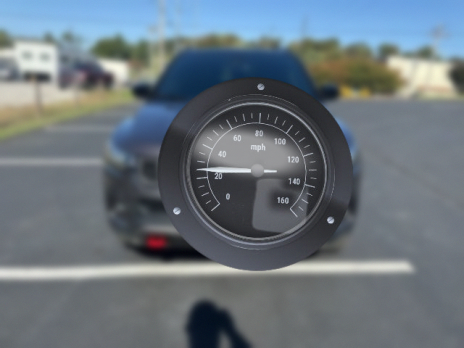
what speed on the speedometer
25 mph
